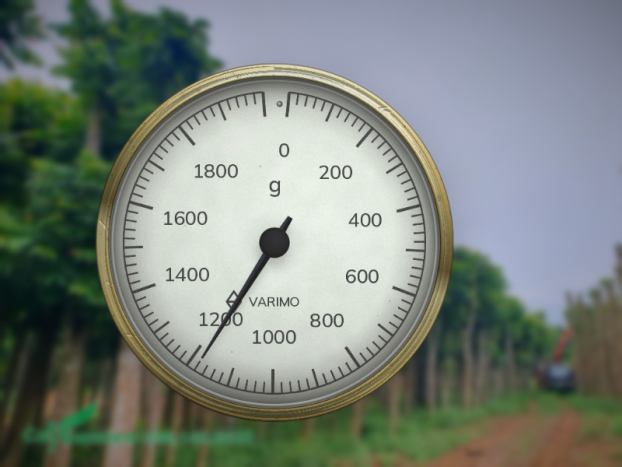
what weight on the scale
1180 g
